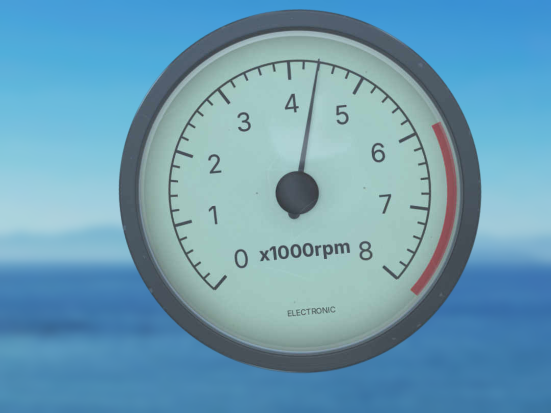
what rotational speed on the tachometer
4400 rpm
